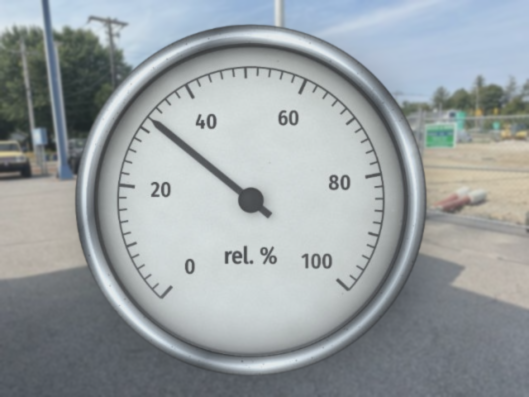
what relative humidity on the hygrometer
32 %
